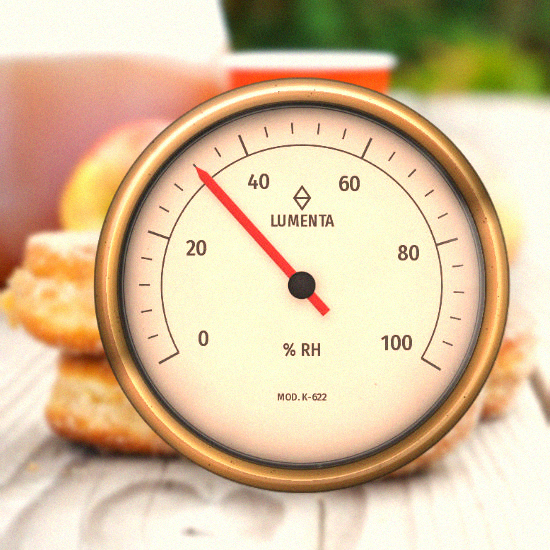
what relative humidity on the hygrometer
32 %
